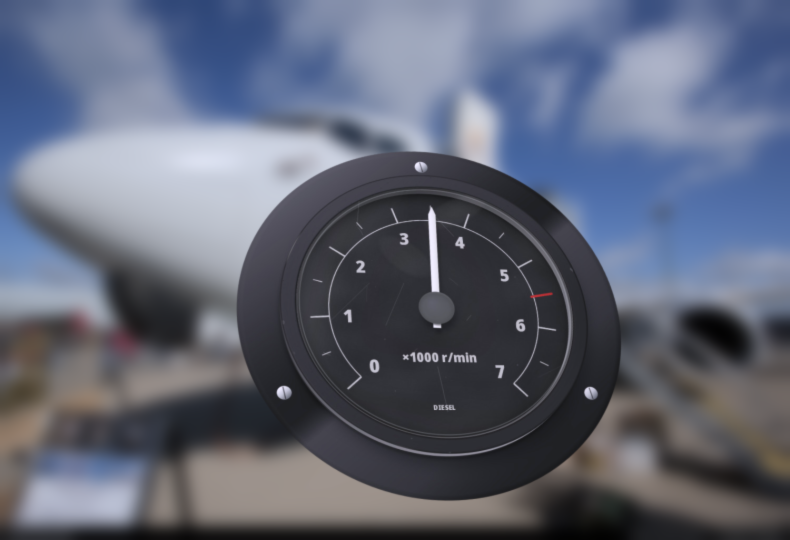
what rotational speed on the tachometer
3500 rpm
